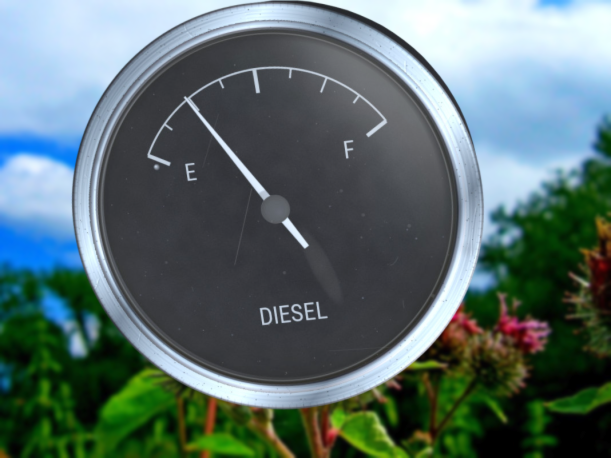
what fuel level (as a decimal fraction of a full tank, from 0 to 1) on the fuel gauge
0.25
